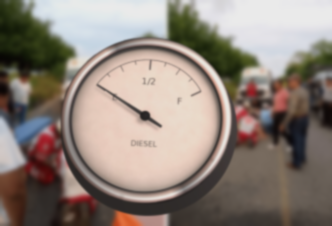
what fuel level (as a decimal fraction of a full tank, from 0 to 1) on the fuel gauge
0
